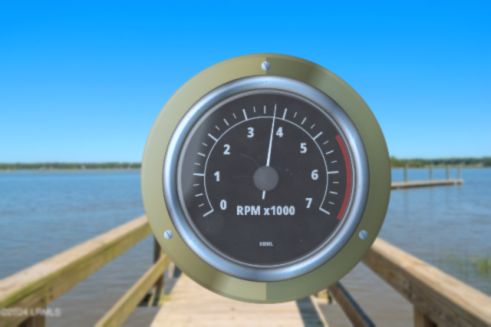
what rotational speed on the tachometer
3750 rpm
